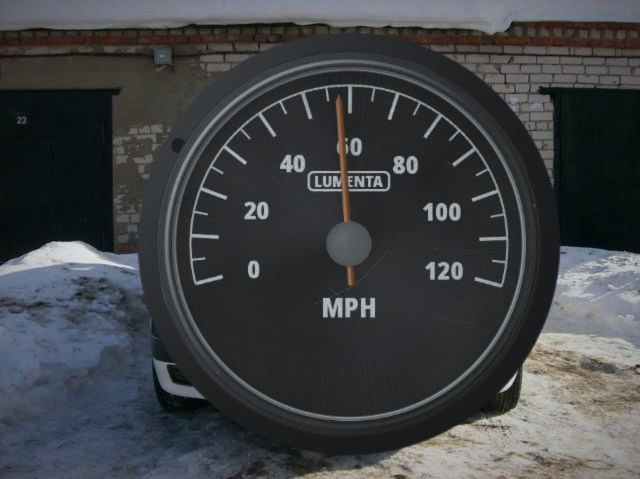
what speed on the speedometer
57.5 mph
